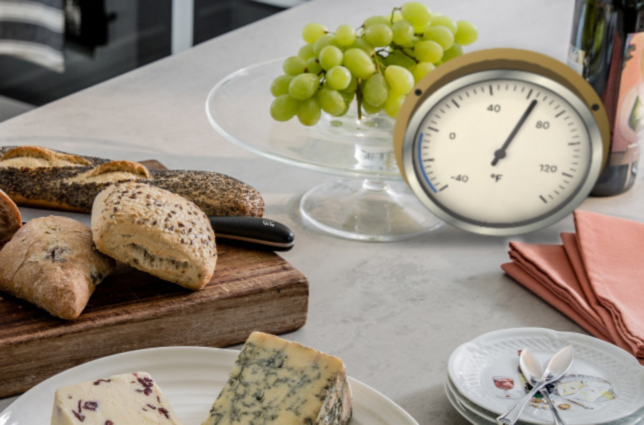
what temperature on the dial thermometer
64 °F
